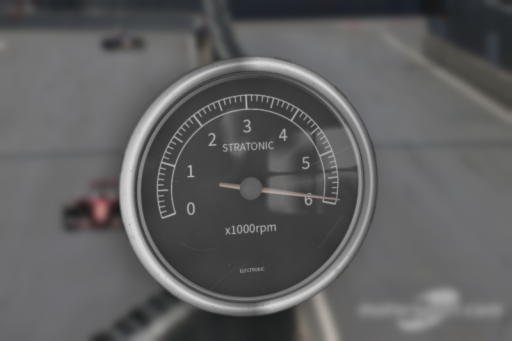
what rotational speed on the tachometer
5900 rpm
